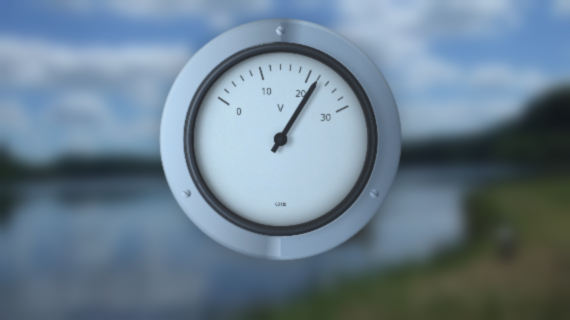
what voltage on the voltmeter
22 V
